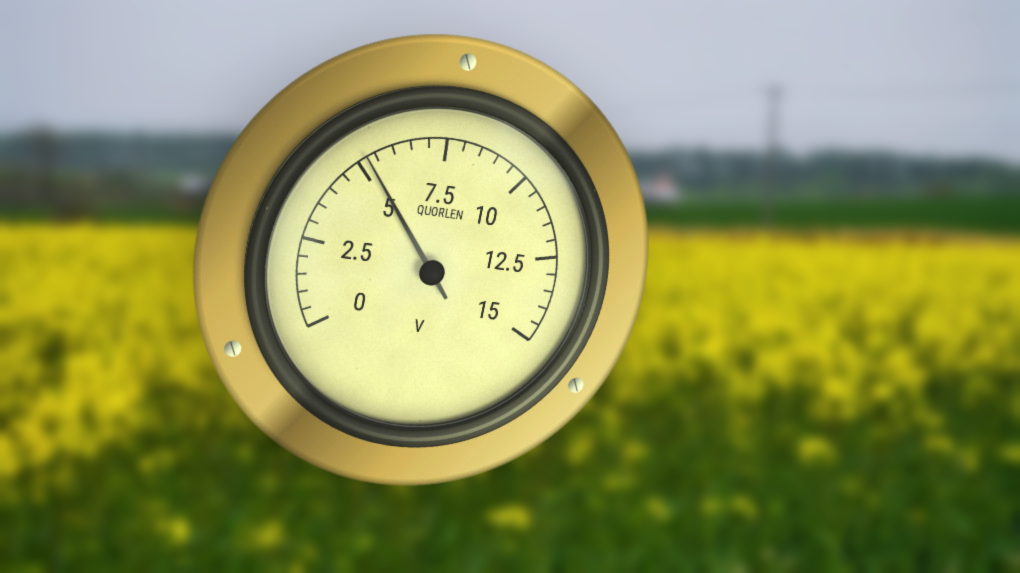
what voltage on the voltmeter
5.25 V
